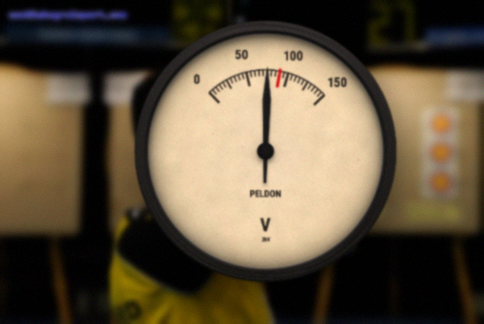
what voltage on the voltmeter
75 V
